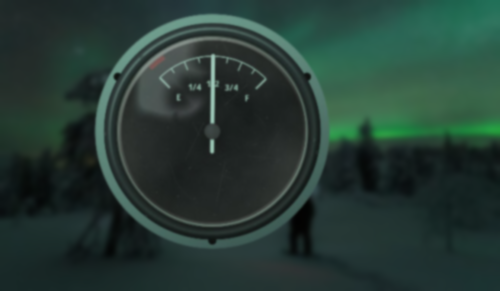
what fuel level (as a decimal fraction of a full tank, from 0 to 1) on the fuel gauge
0.5
